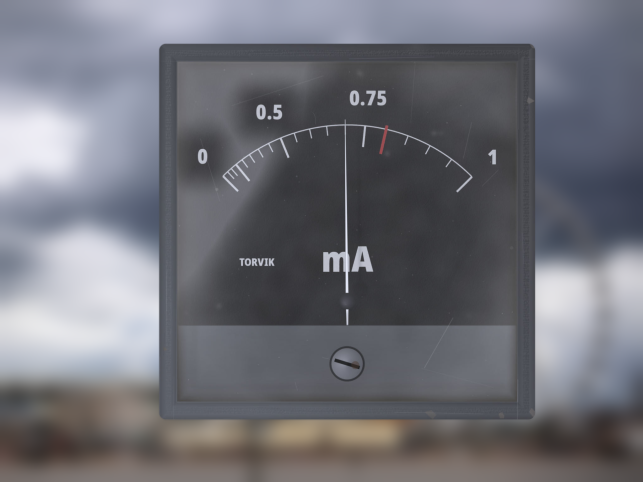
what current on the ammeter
0.7 mA
